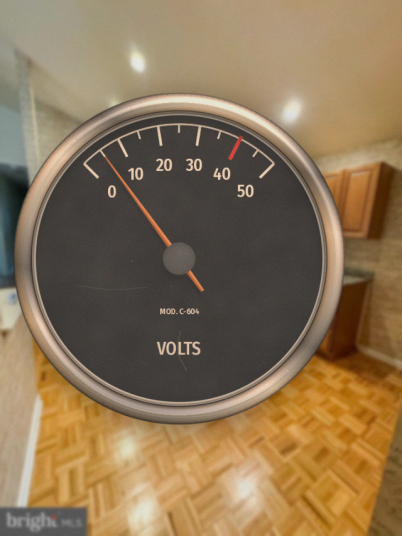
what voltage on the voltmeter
5 V
